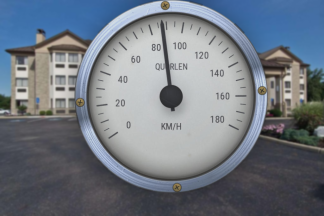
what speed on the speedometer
87.5 km/h
